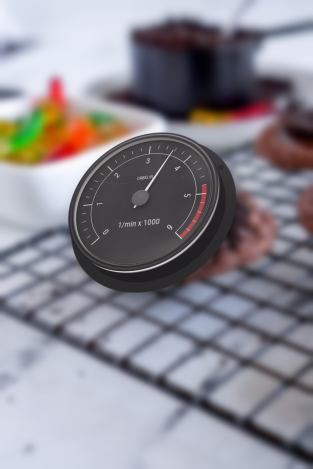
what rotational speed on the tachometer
3600 rpm
